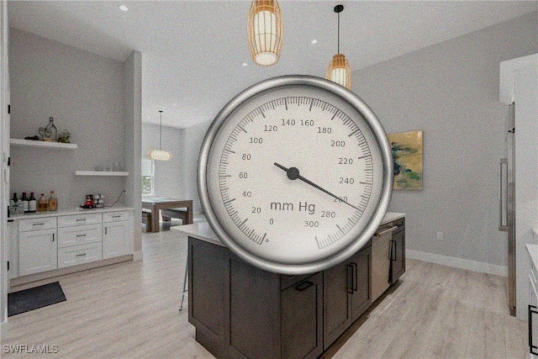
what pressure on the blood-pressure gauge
260 mmHg
